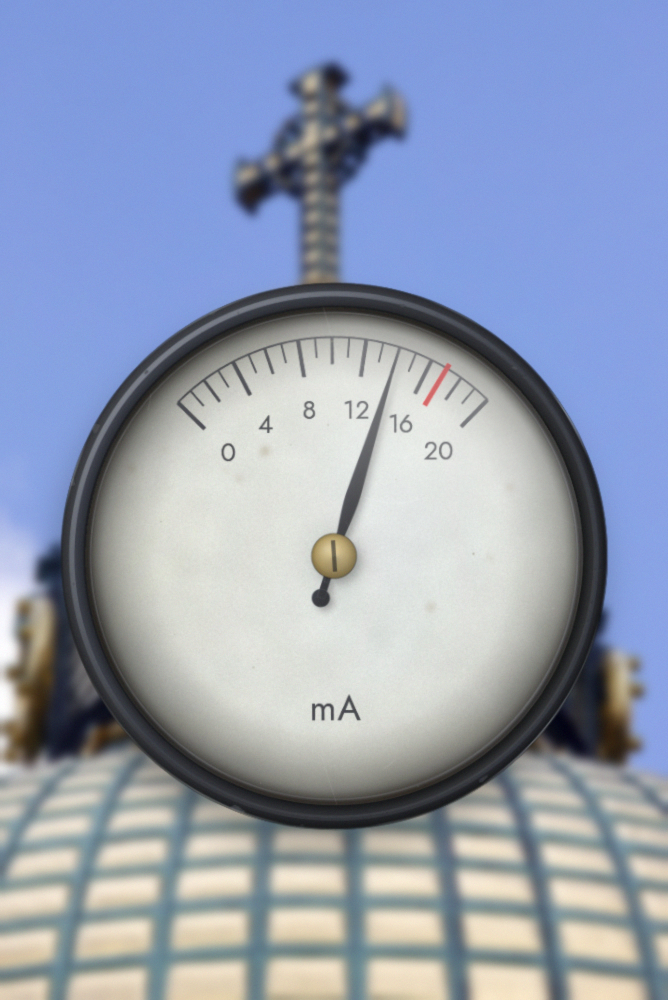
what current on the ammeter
14 mA
